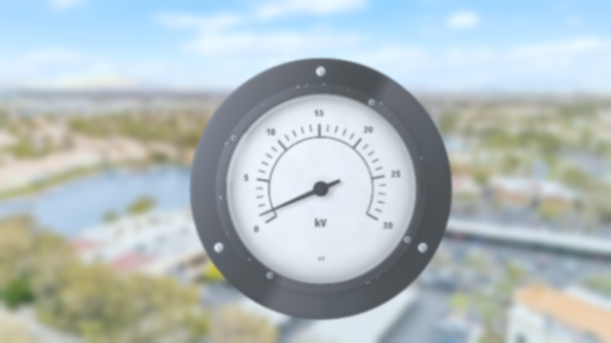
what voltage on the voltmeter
1 kV
